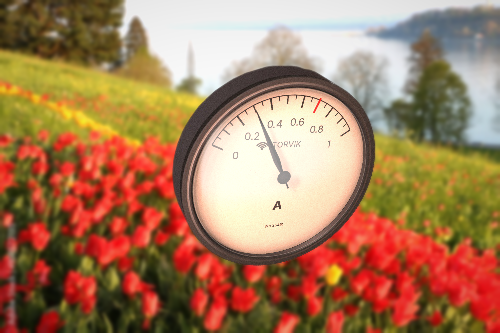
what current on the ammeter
0.3 A
